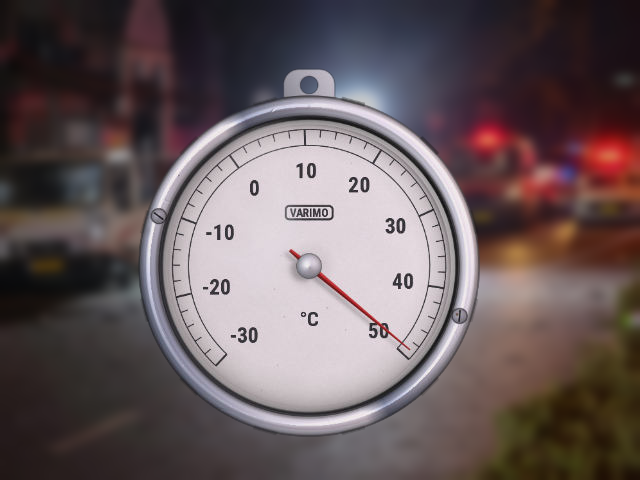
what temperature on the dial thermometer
49 °C
